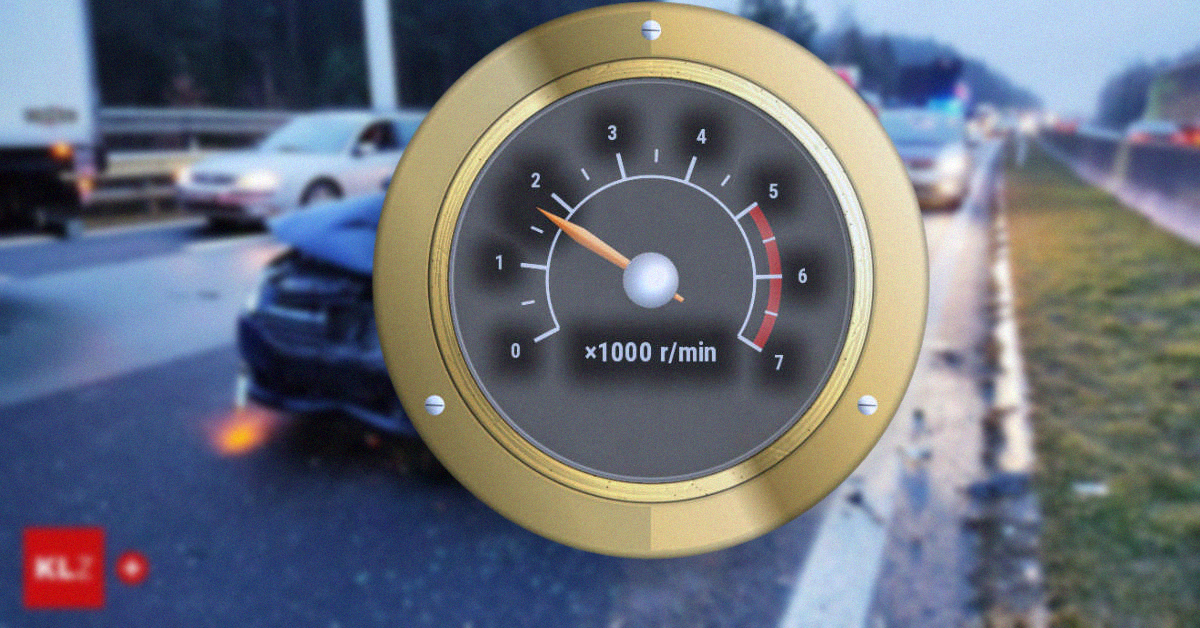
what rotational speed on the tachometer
1750 rpm
